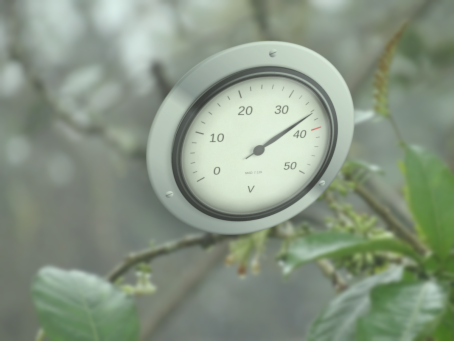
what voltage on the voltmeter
36 V
